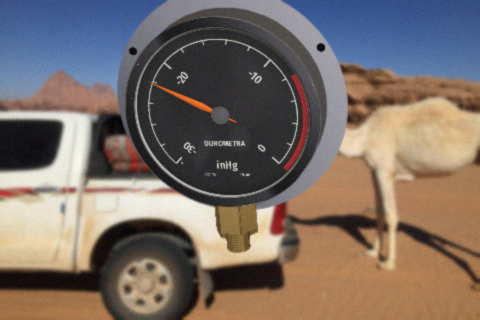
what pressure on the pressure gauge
-22 inHg
